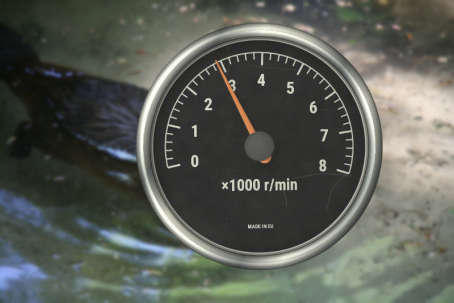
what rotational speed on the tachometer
2900 rpm
